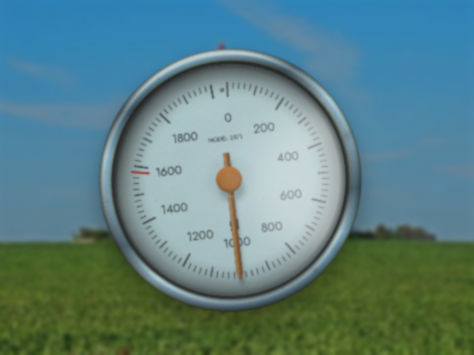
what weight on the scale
1000 g
